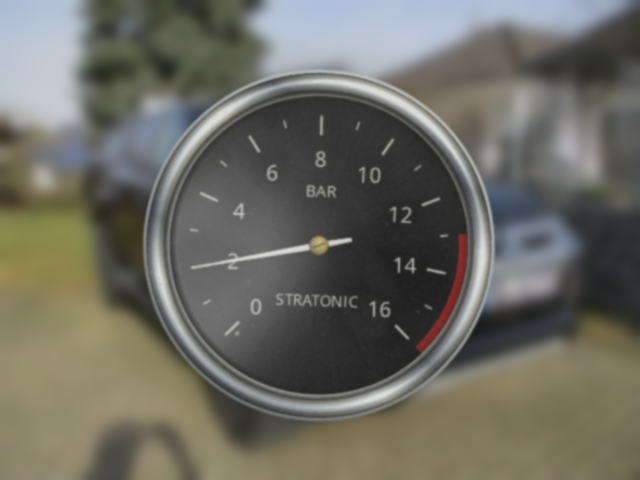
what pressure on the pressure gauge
2 bar
